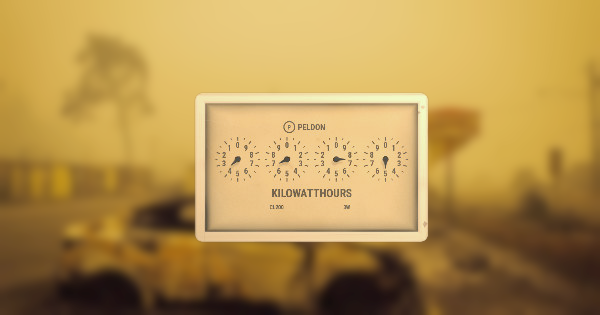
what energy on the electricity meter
3675 kWh
